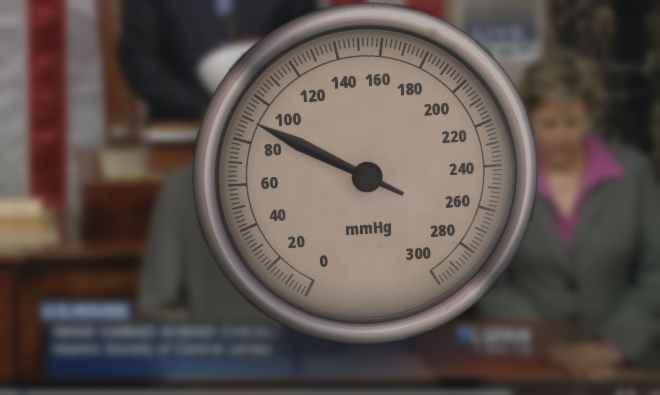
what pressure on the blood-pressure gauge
90 mmHg
